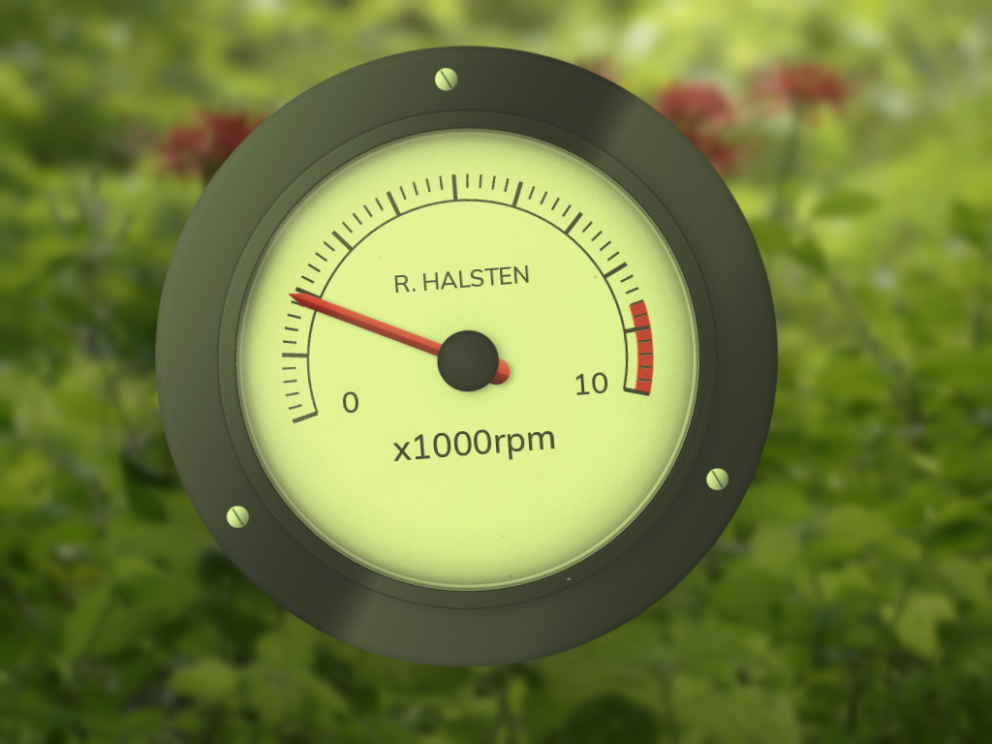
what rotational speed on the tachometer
1900 rpm
